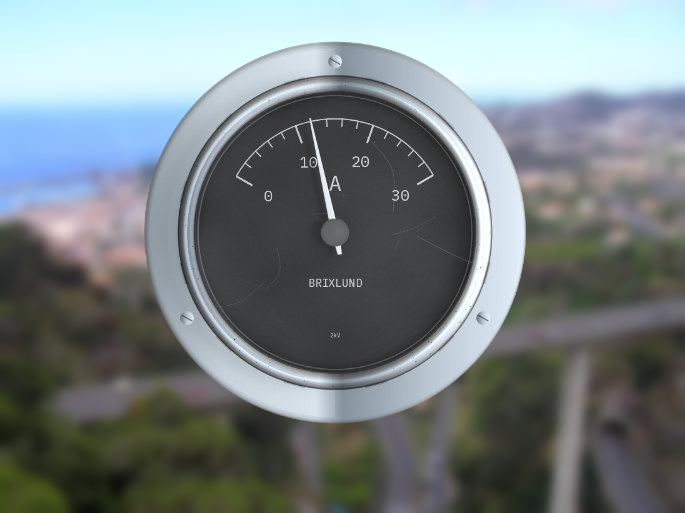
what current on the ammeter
12 A
